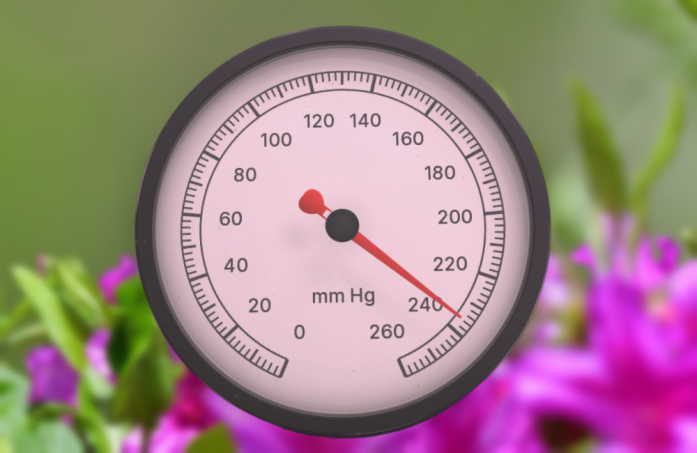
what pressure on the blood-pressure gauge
236 mmHg
